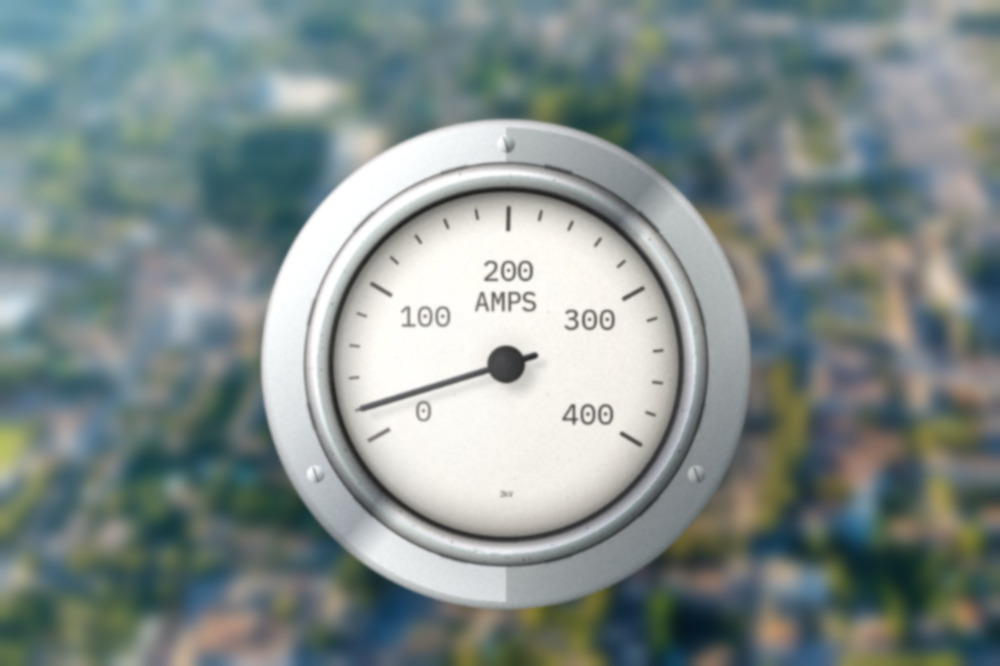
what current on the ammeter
20 A
